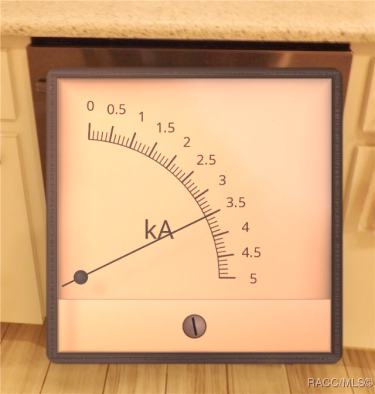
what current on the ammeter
3.5 kA
